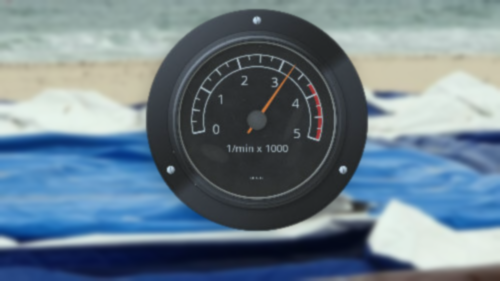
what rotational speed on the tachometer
3250 rpm
